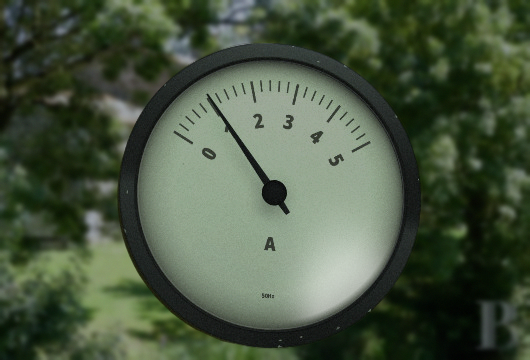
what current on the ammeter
1 A
